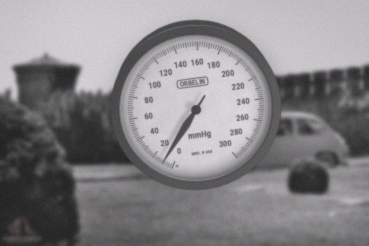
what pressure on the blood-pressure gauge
10 mmHg
